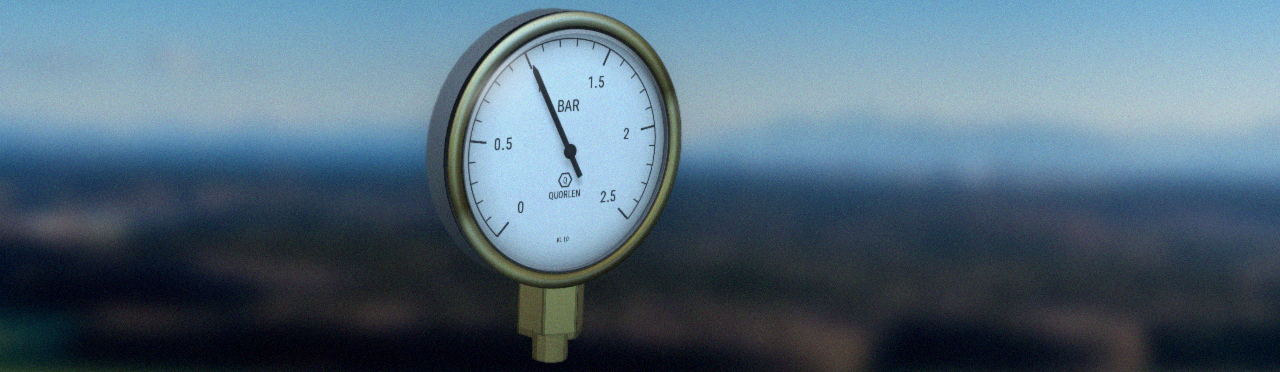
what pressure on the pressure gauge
1 bar
